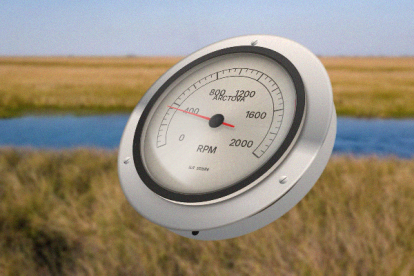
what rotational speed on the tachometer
350 rpm
